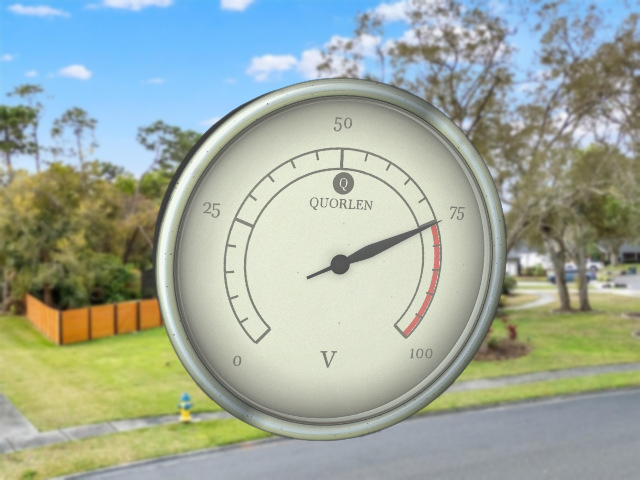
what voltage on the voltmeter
75 V
